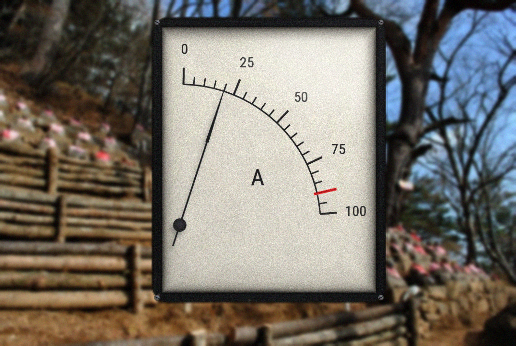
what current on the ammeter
20 A
